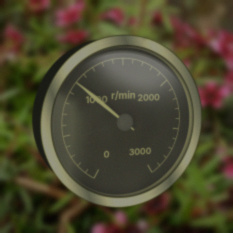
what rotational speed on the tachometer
1000 rpm
